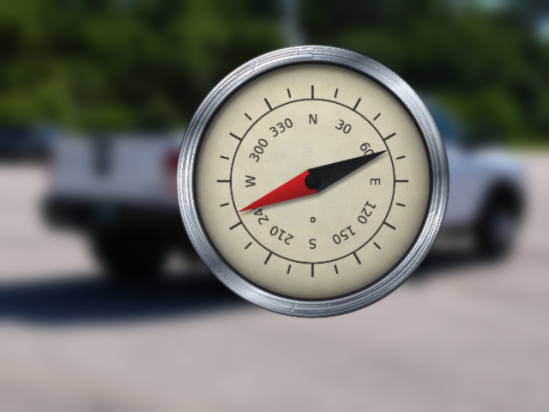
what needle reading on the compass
247.5 °
